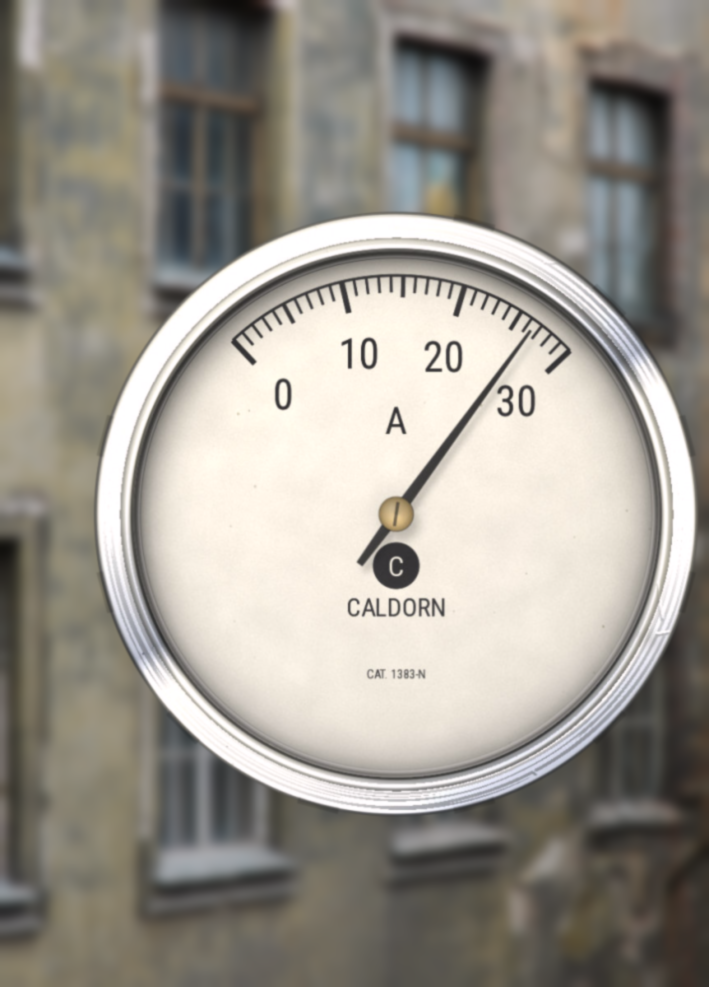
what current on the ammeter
26.5 A
